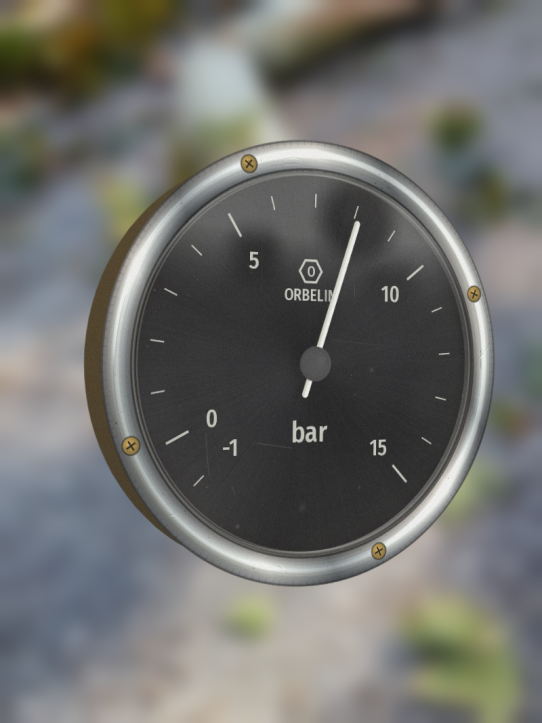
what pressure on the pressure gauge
8 bar
